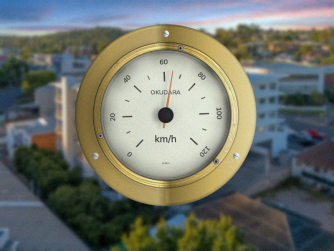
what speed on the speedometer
65 km/h
